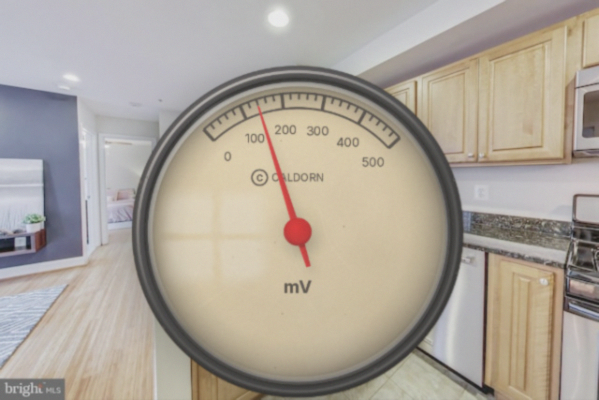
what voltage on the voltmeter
140 mV
